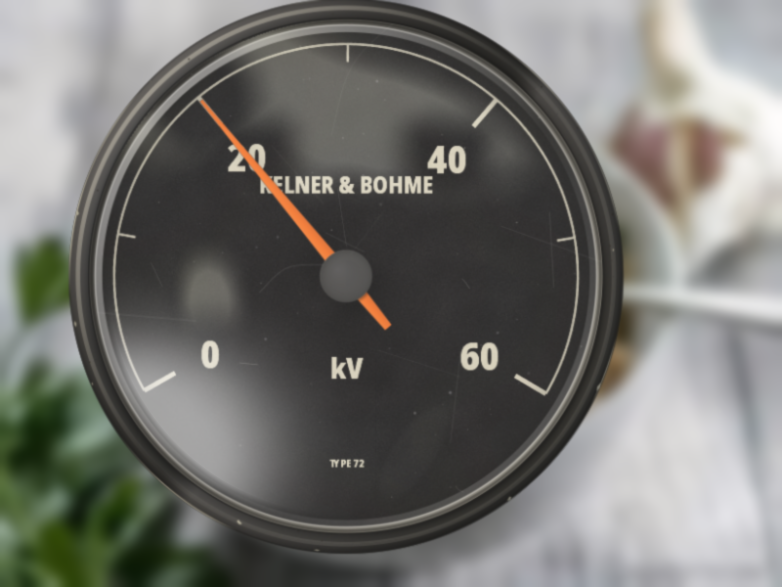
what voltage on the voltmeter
20 kV
